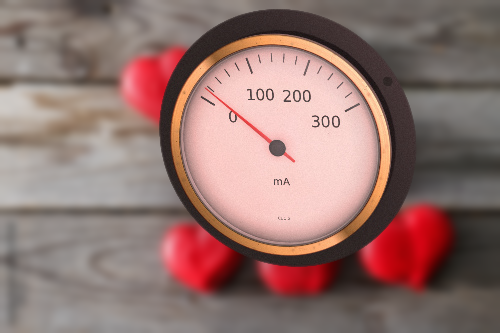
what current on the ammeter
20 mA
